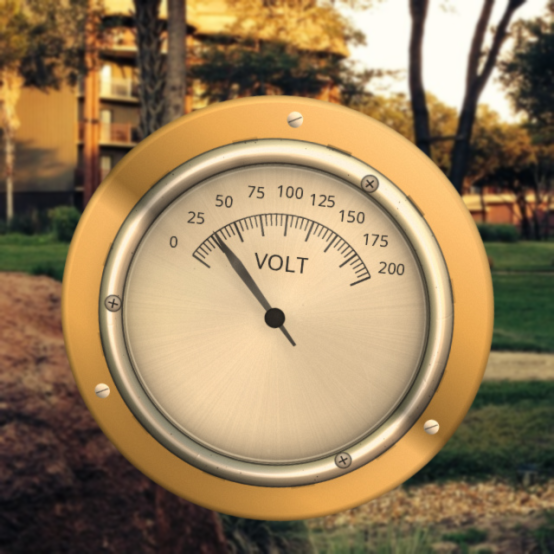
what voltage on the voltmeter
30 V
